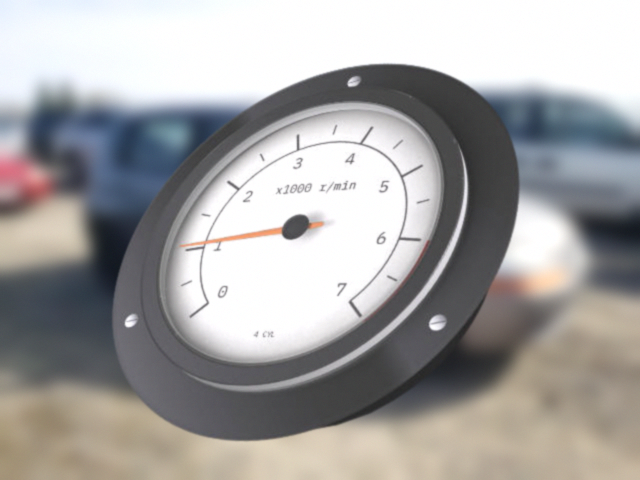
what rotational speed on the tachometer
1000 rpm
